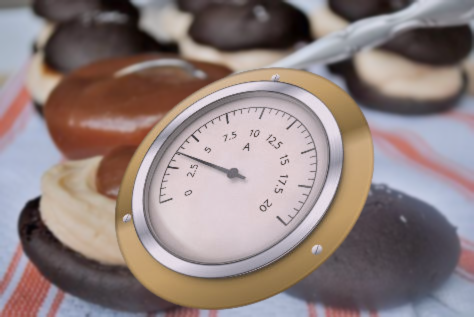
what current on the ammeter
3.5 A
